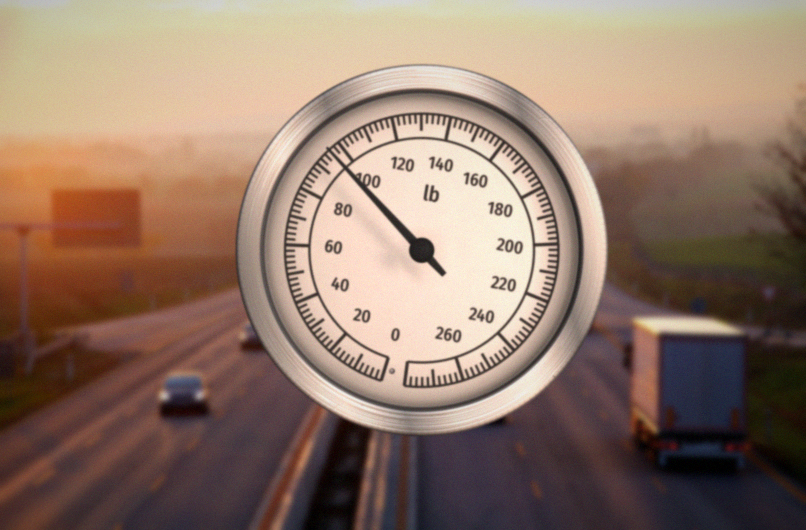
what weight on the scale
96 lb
